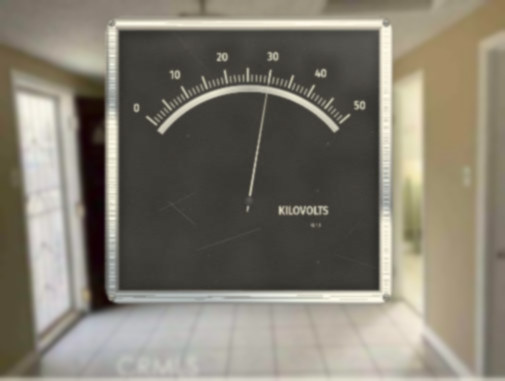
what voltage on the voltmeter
30 kV
